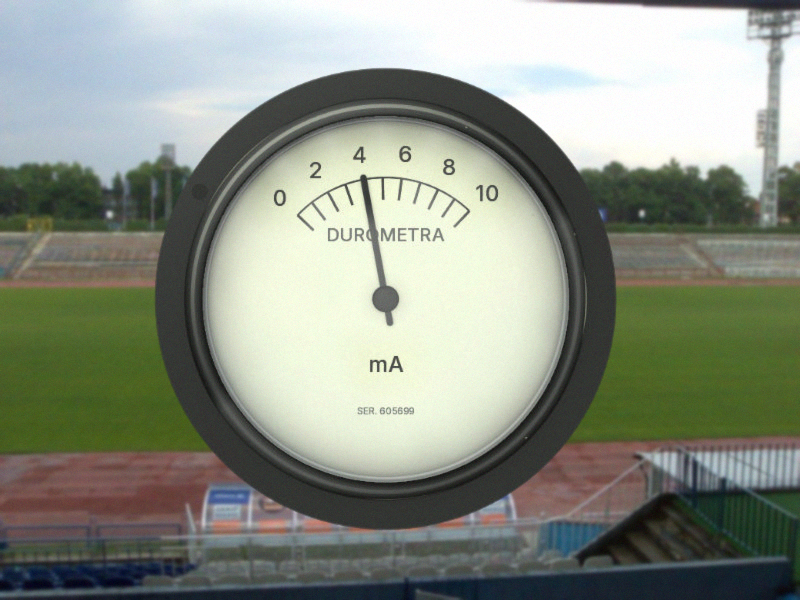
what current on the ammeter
4 mA
